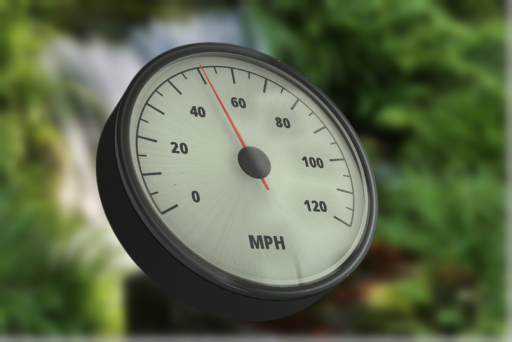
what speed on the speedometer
50 mph
